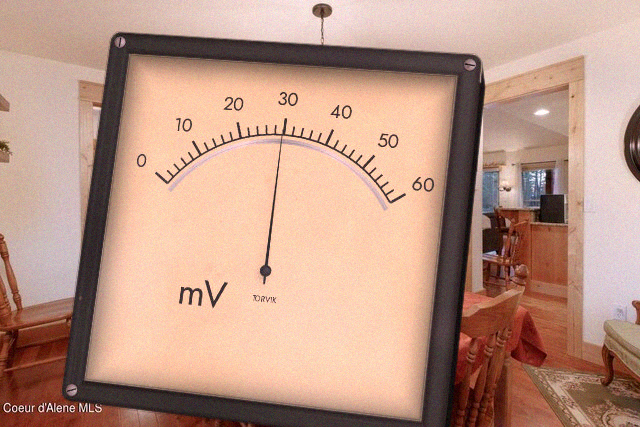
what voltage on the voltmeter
30 mV
